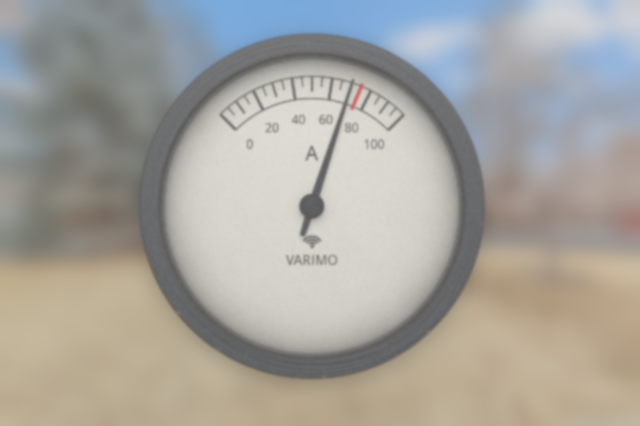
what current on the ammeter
70 A
